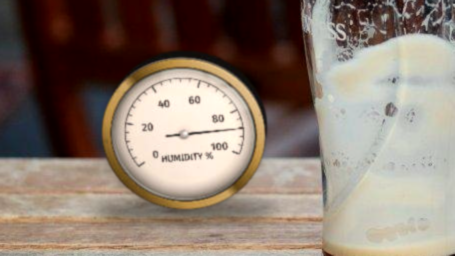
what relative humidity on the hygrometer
88 %
